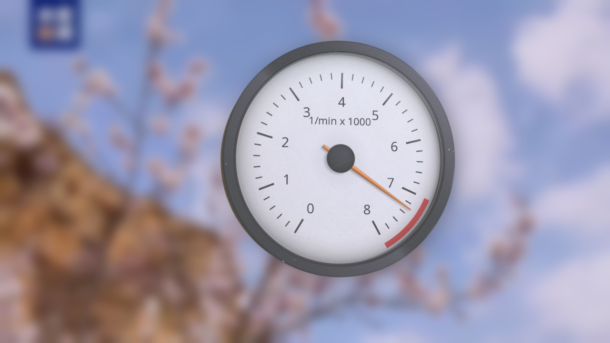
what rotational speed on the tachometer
7300 rpm
